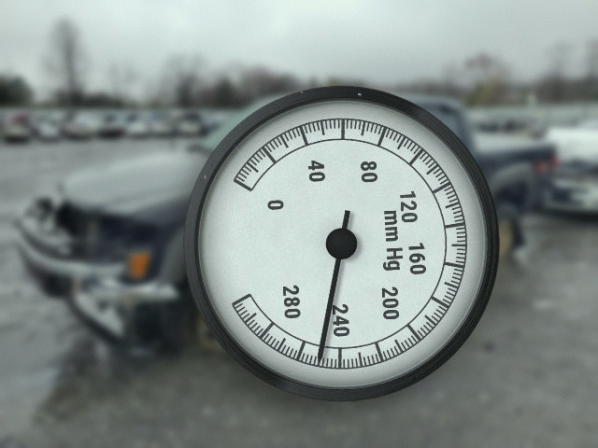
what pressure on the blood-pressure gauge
250 mmHg
